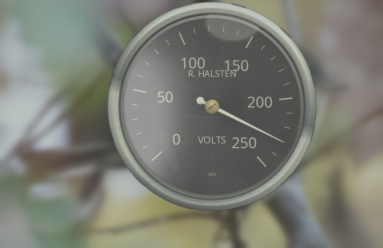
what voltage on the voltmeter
230 V
